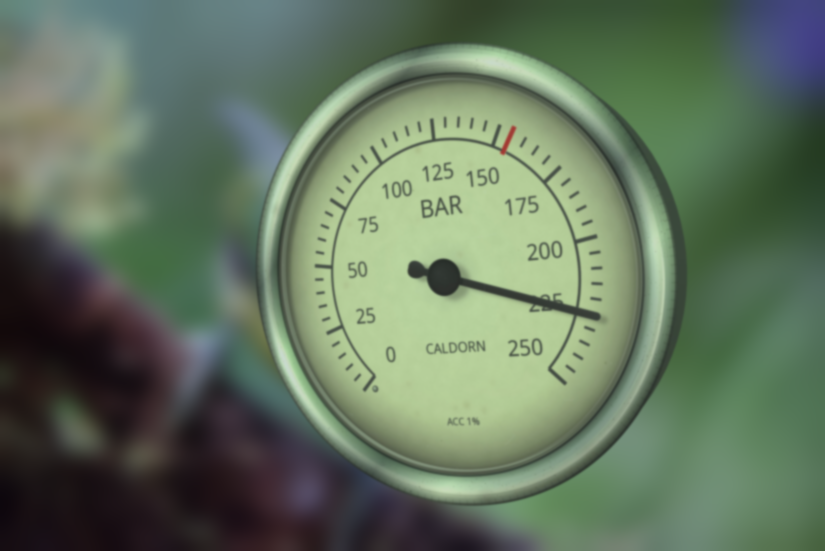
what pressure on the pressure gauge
225 bar
